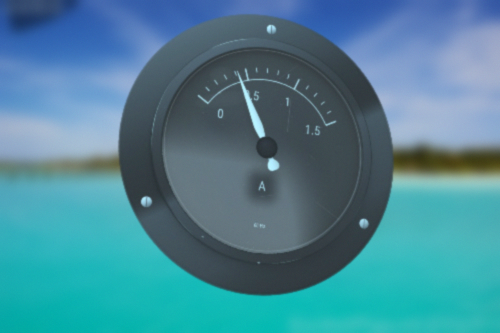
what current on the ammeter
0.4 A
